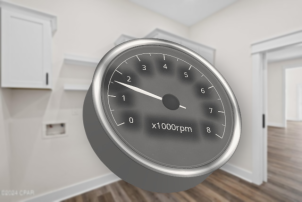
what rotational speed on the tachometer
1500 rpm
